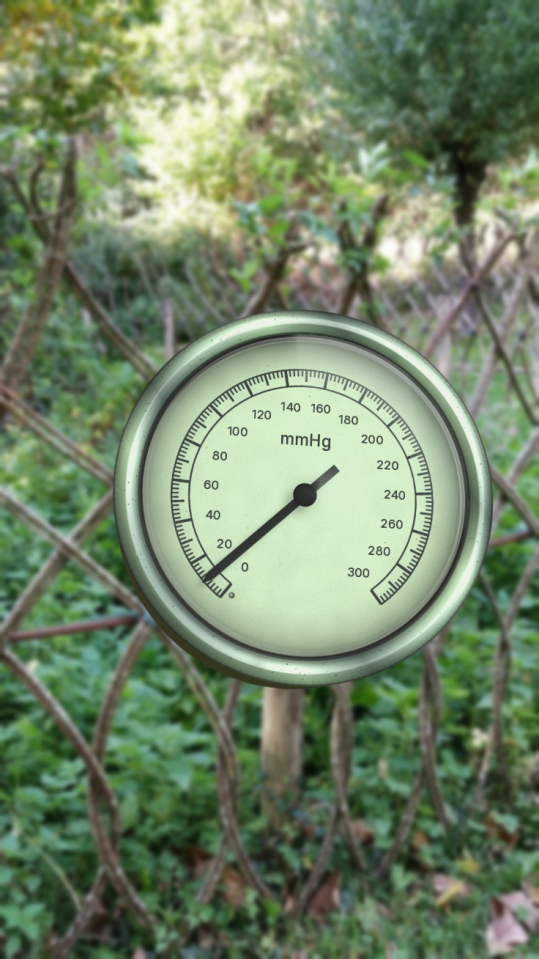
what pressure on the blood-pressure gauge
10 mmHg
